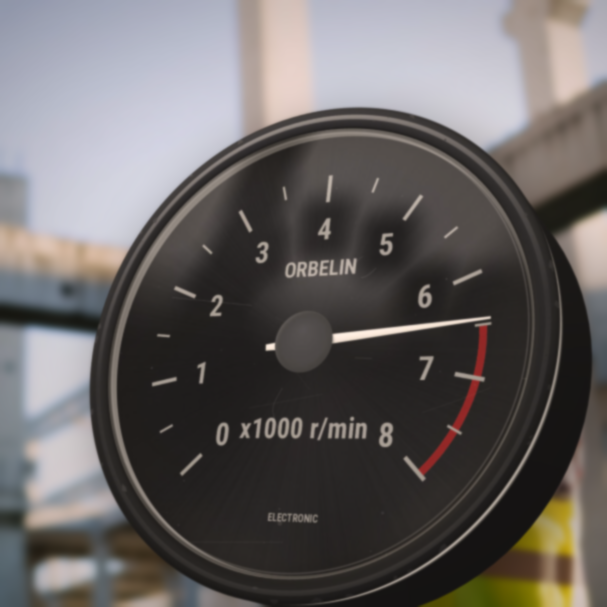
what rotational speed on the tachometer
6500 rpm
